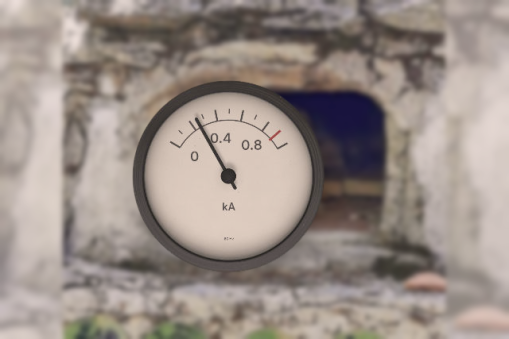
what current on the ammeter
0.25 kA
